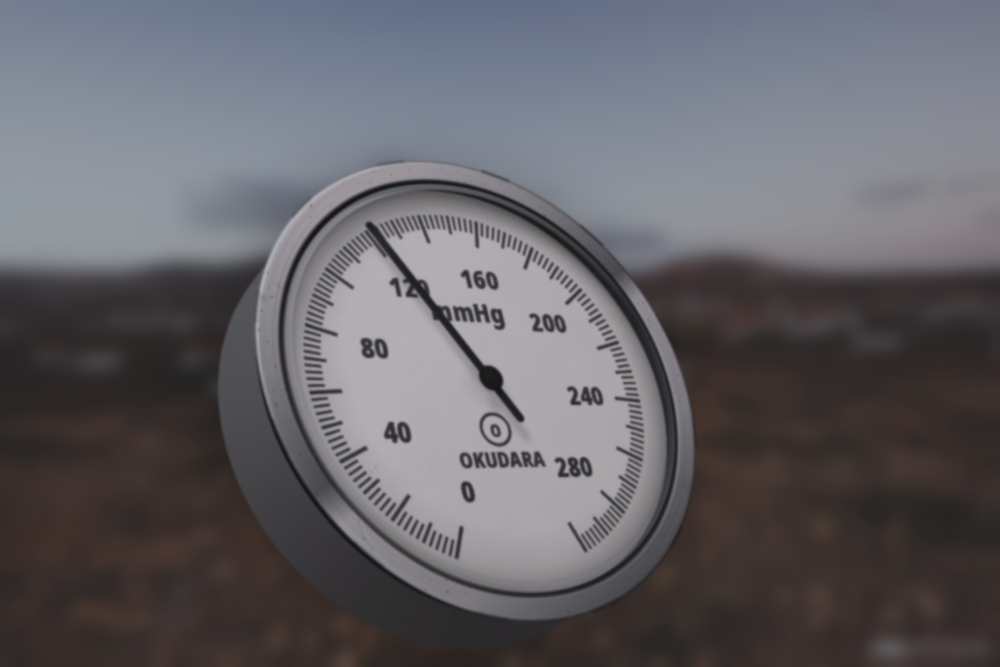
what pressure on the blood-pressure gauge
120 mmHg
